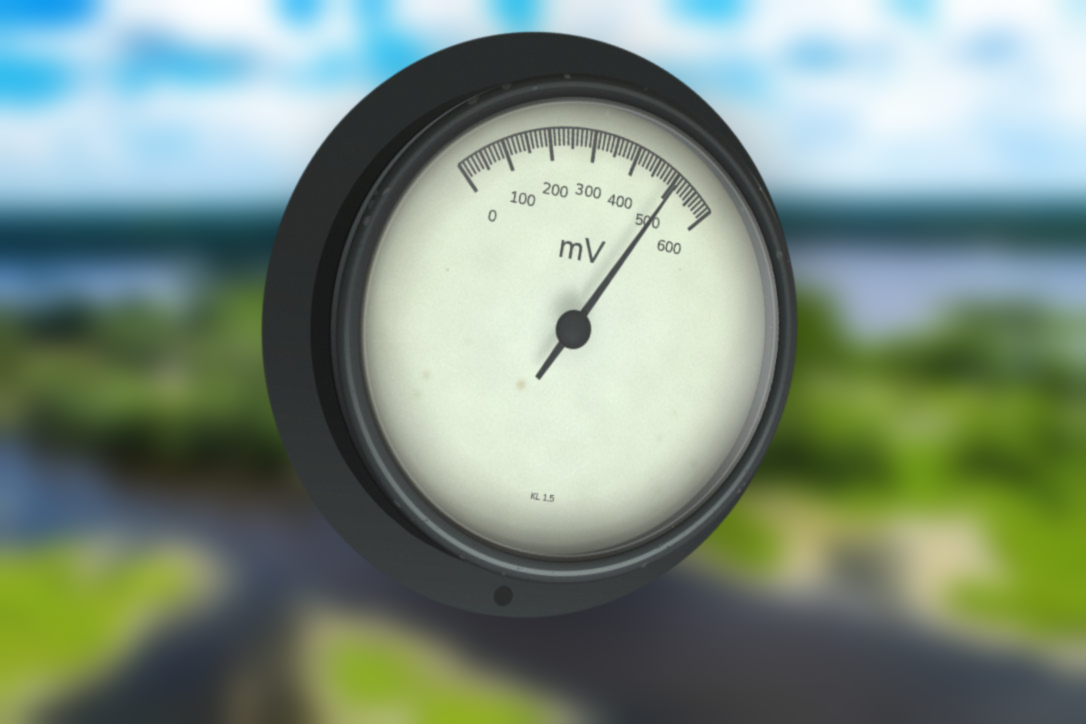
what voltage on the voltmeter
500 mV
